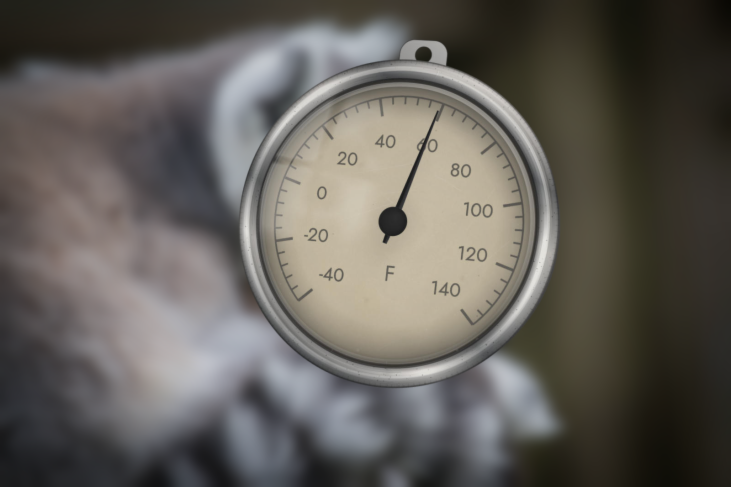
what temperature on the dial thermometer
60 °F
